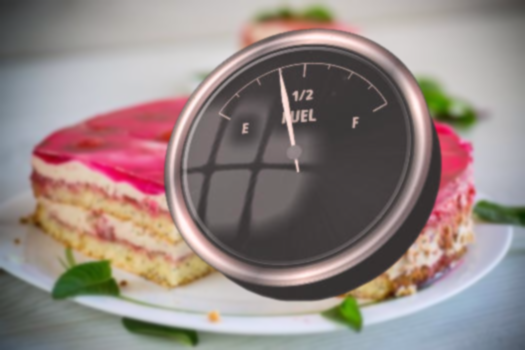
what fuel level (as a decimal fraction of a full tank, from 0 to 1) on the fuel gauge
0.375
